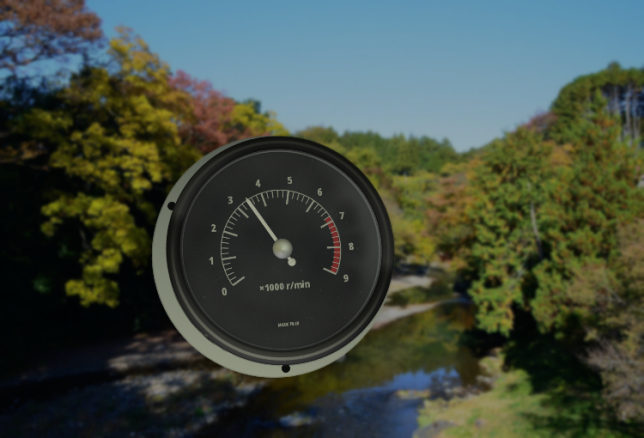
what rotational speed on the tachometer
3400 rpm
